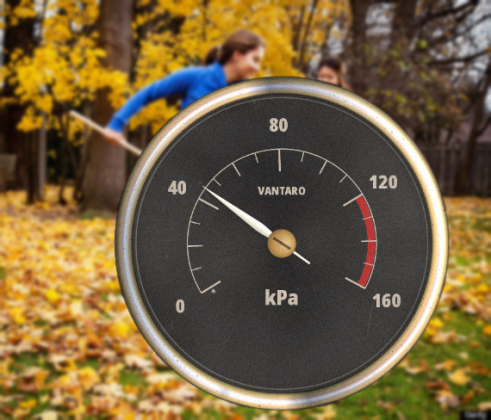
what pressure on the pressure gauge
45 kPa
